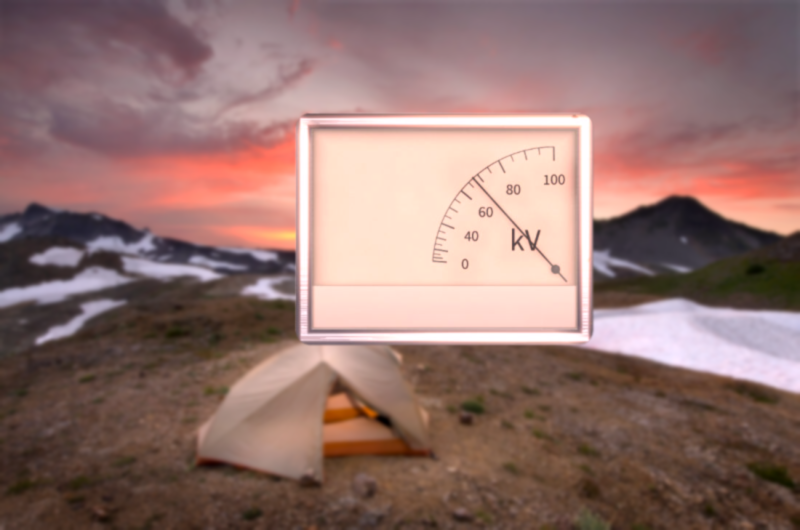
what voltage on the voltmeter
67.5 kV
